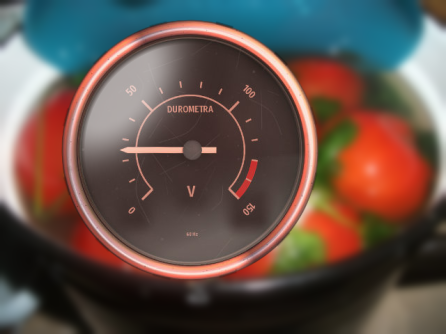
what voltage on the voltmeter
25 V
